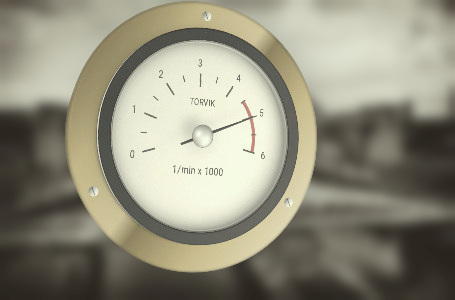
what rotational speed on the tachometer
5000 rpm
